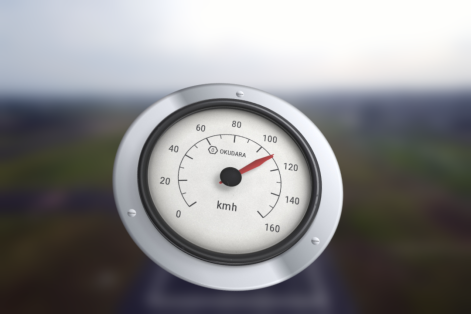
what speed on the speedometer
110 km/h
